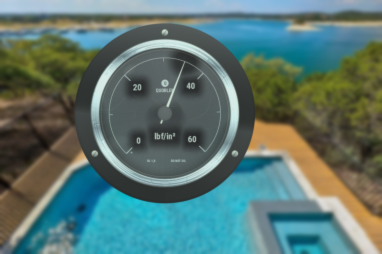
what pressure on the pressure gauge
35 psi
